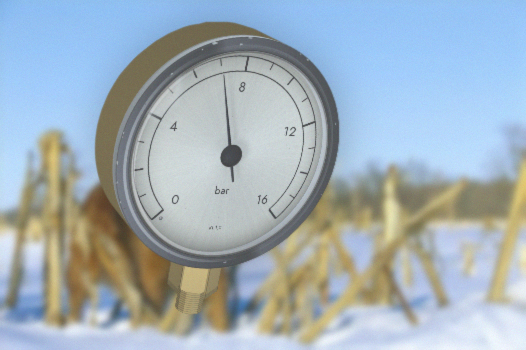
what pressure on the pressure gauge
7 bar
